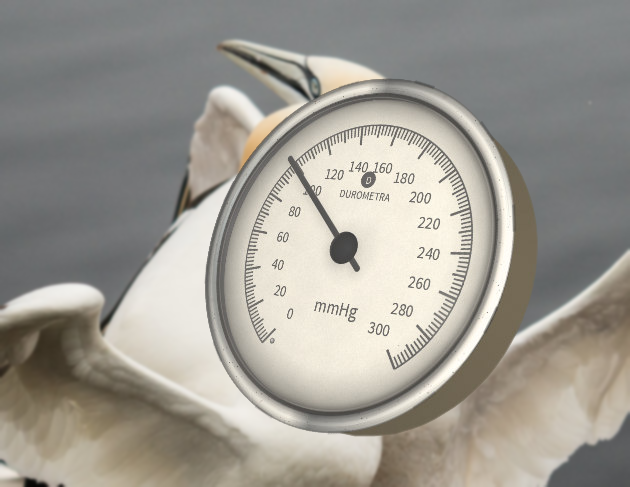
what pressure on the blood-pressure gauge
100 mmHg
